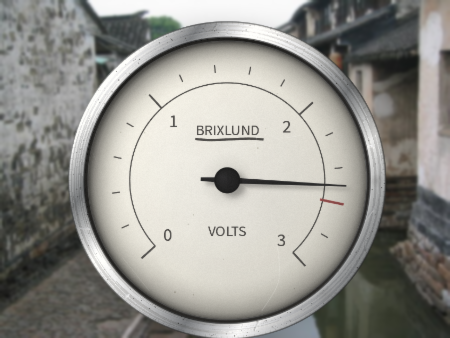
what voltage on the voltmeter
2.5 V
